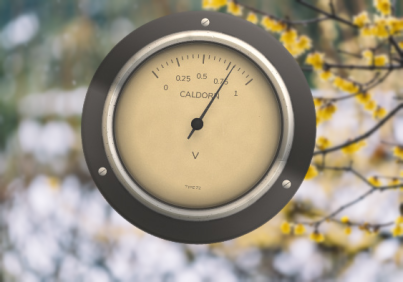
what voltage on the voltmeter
0.8 V
